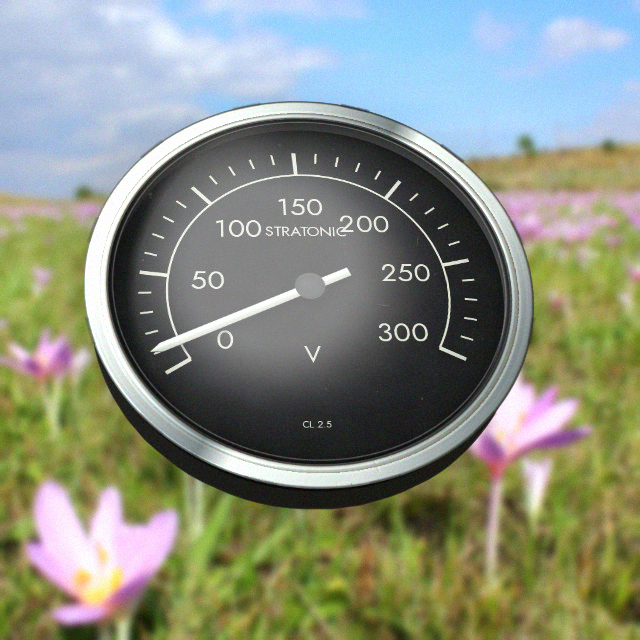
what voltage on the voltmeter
10 V
